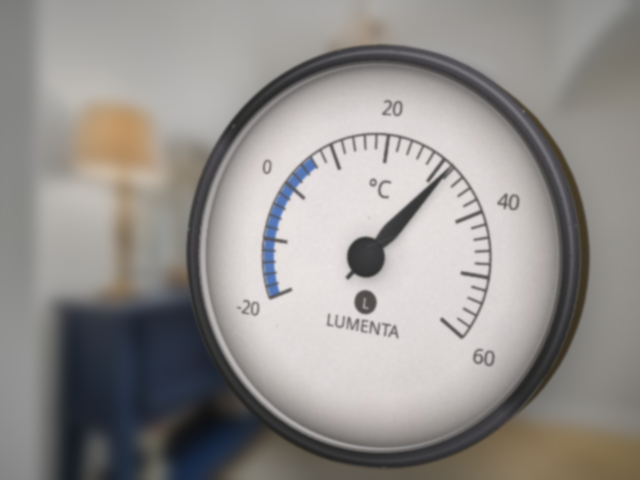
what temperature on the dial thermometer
32 °C
